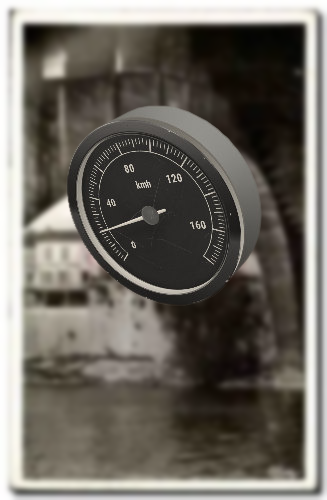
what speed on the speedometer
20 km/h
